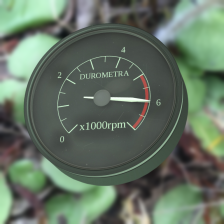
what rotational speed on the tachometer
6000 rpm
